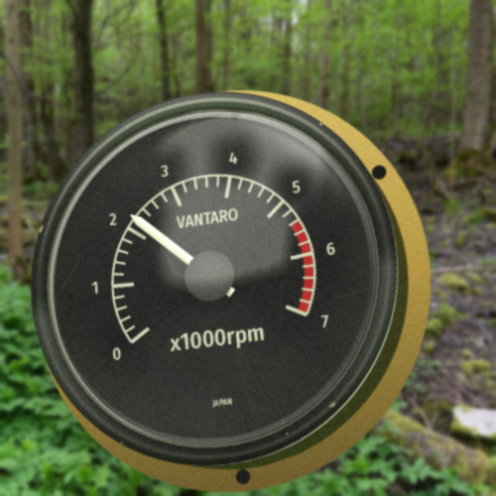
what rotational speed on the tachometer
2200 rpm
